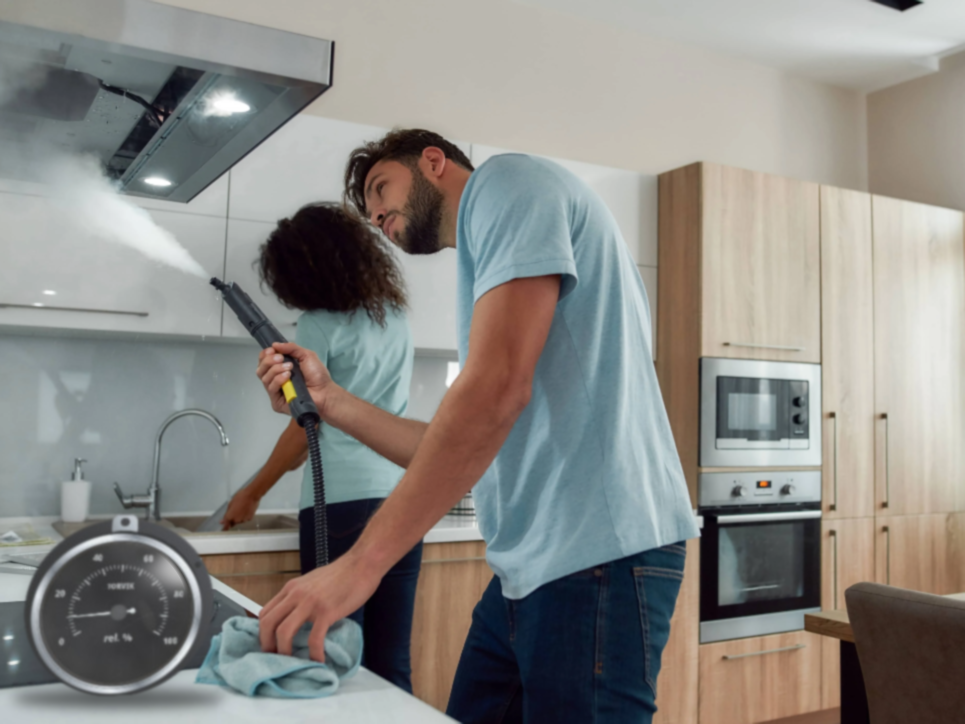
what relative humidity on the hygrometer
10 %
